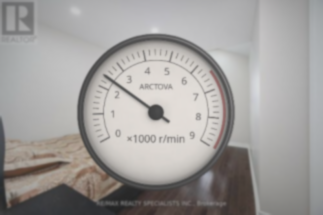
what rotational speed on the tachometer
2400 rpm
